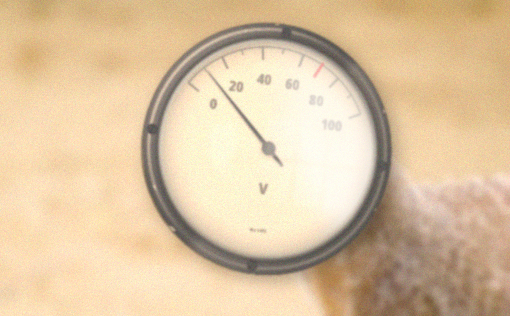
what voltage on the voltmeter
10 V
